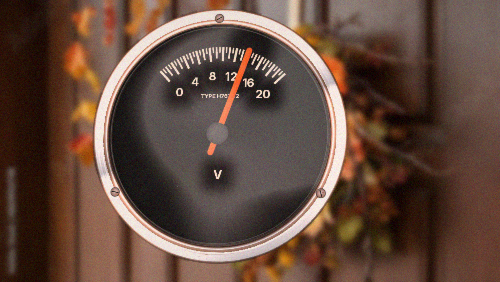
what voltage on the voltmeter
14 V
